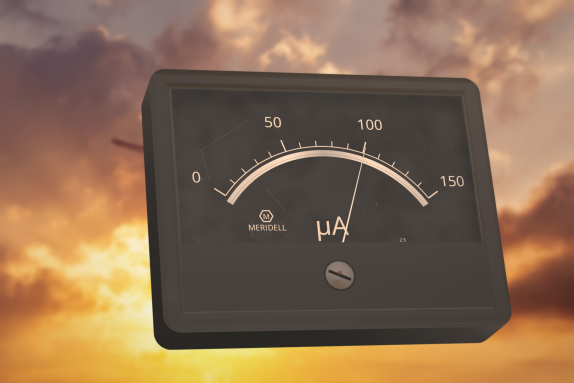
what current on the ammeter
100 µA
